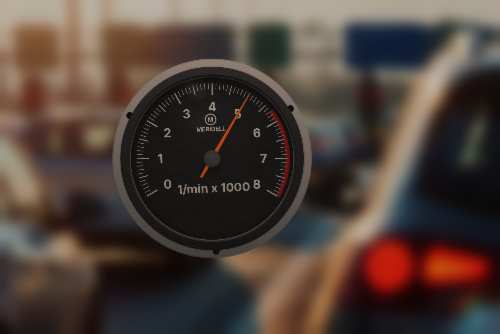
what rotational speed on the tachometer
5000 rpm
